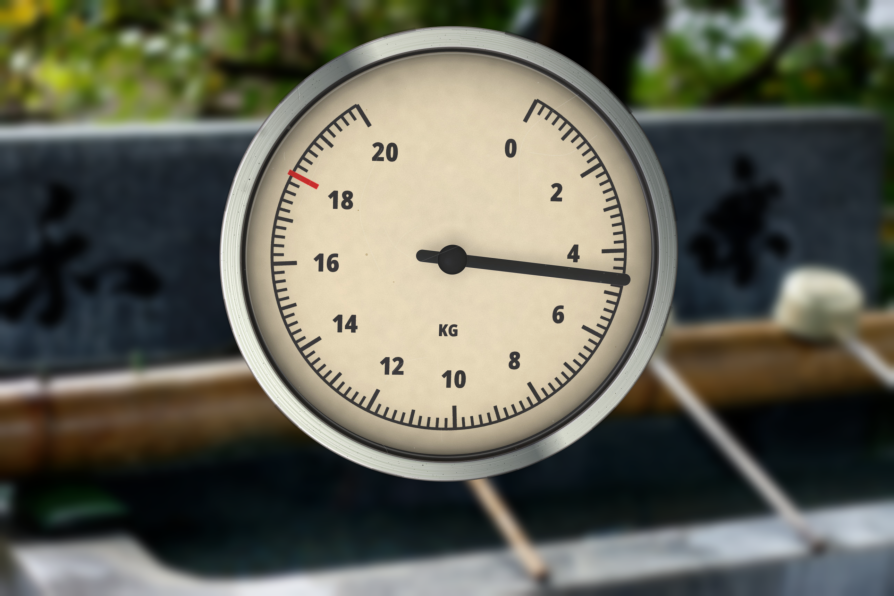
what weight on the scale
4.6 kg
